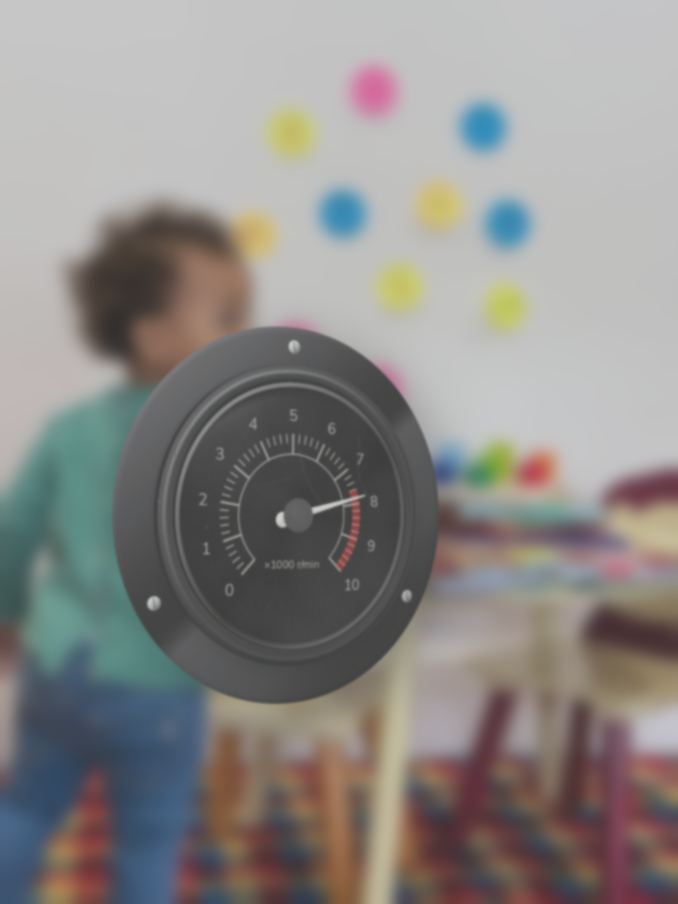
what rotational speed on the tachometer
7800 rpm
